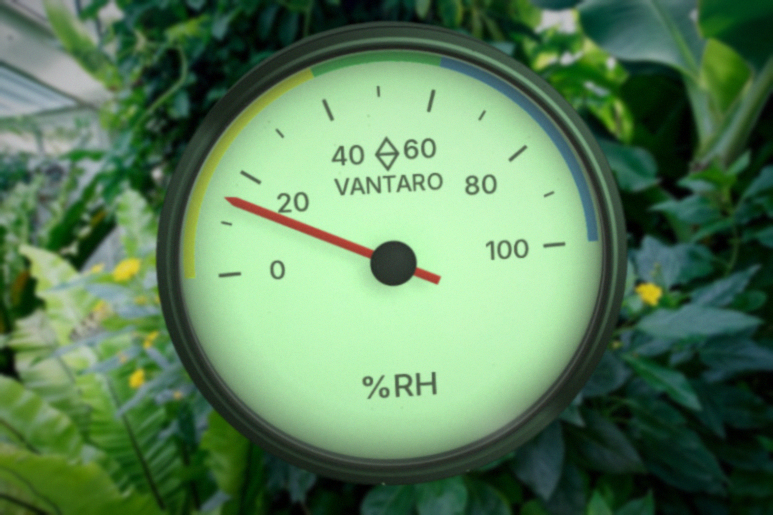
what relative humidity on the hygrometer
15 %
